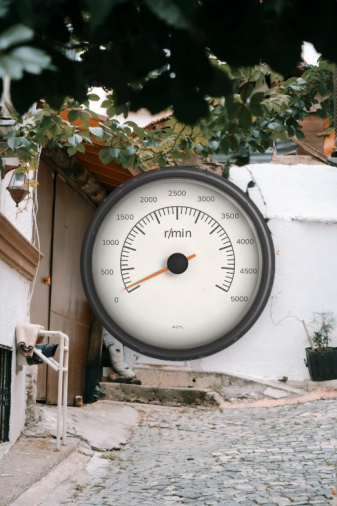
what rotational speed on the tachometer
100 rpm
